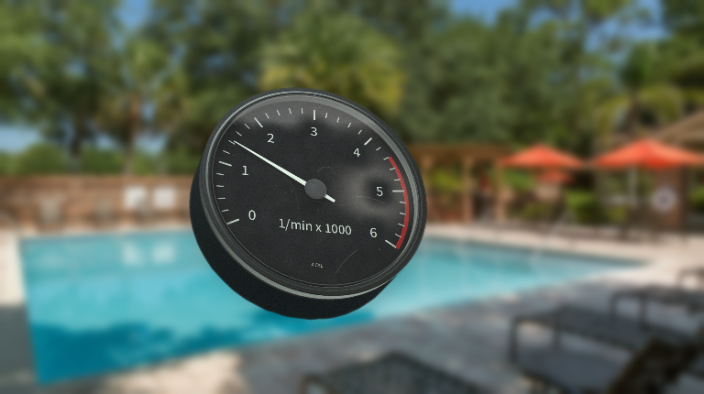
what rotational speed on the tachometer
1400 rpm
